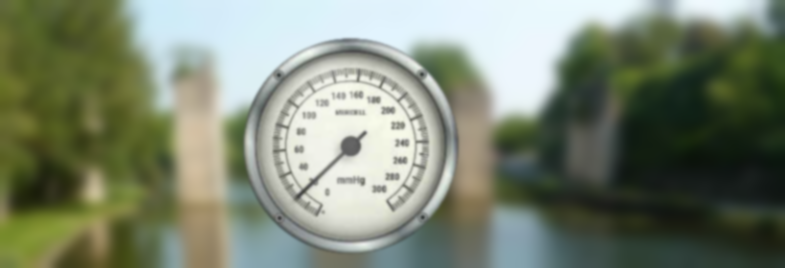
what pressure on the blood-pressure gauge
20 mmHg
